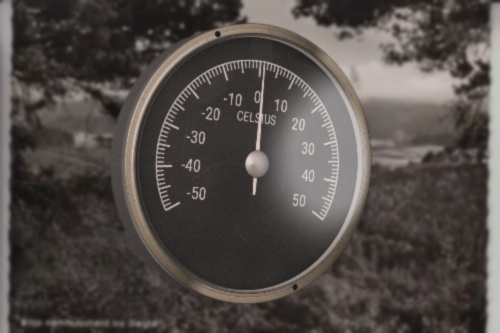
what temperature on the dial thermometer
0 °C
